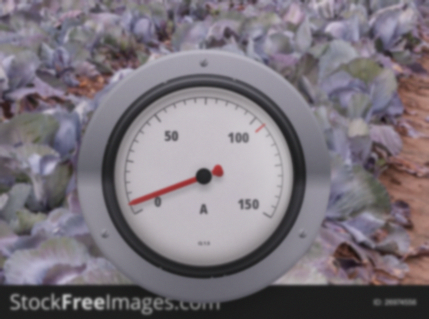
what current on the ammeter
5 A
